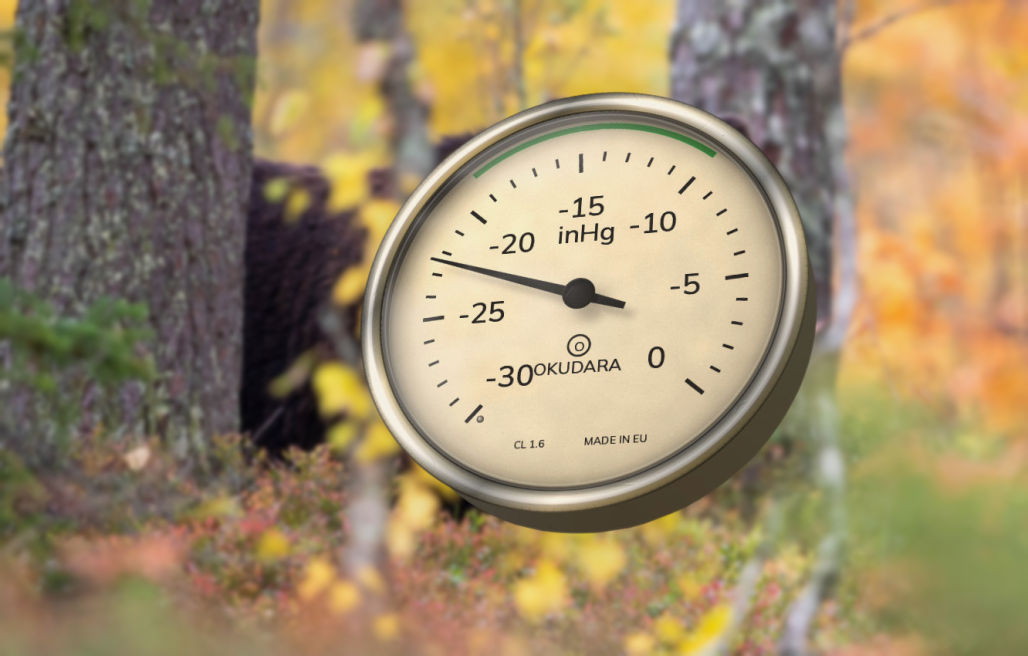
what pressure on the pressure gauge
-22.5 inHg
